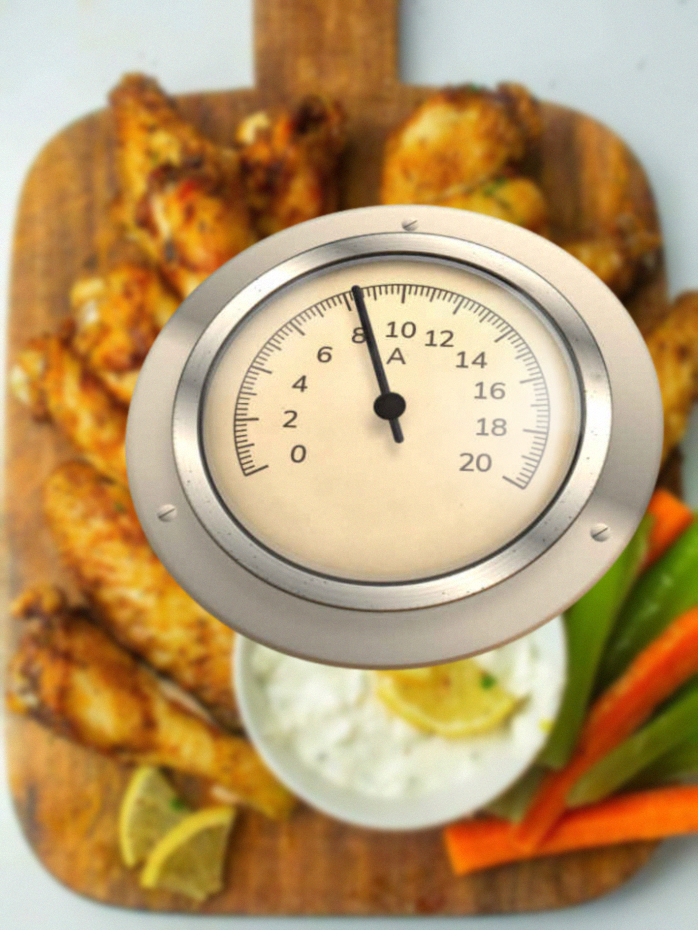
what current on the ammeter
8.4 A
